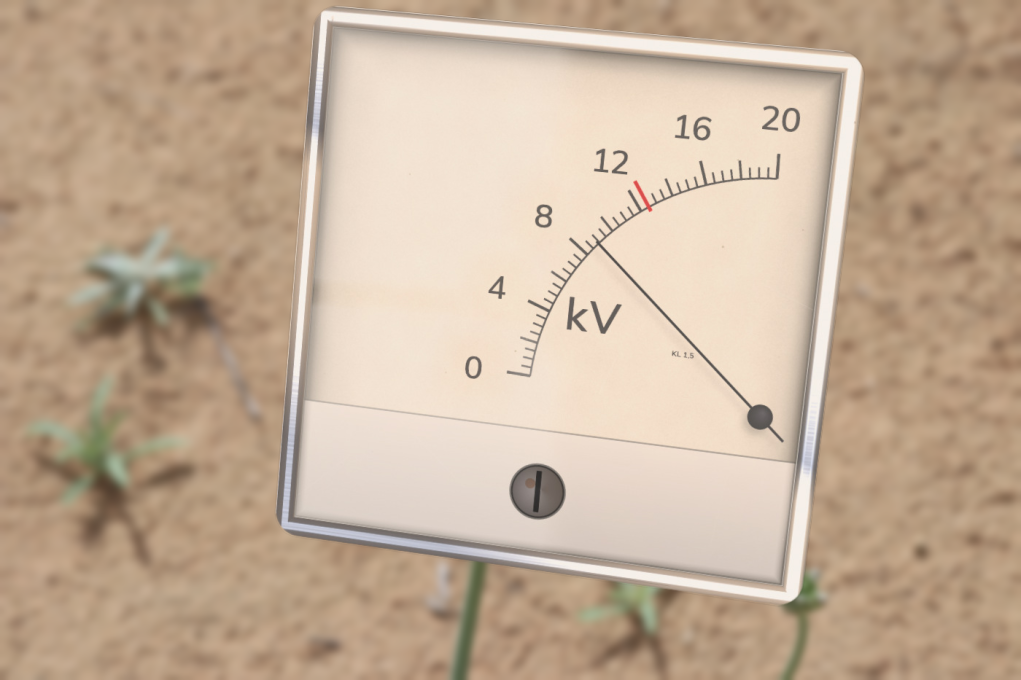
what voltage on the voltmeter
9 kV
